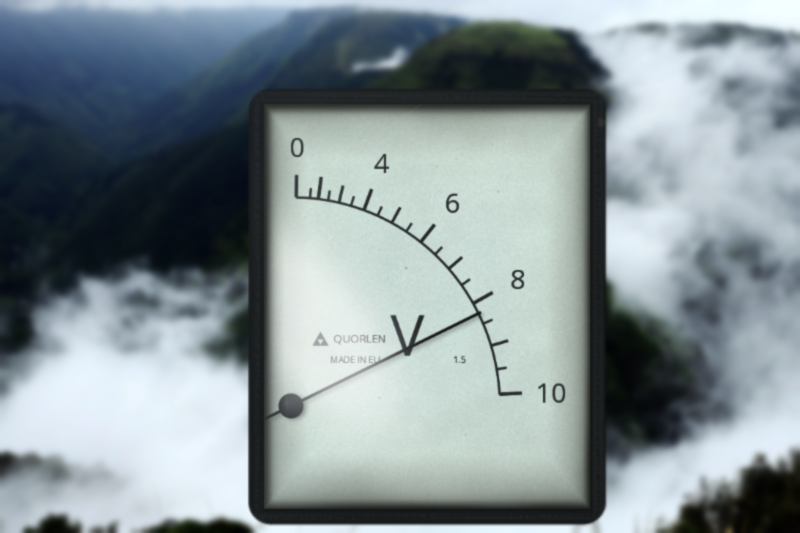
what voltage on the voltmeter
8.25 V
